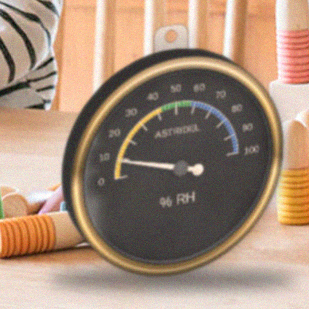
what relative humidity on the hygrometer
10 %
